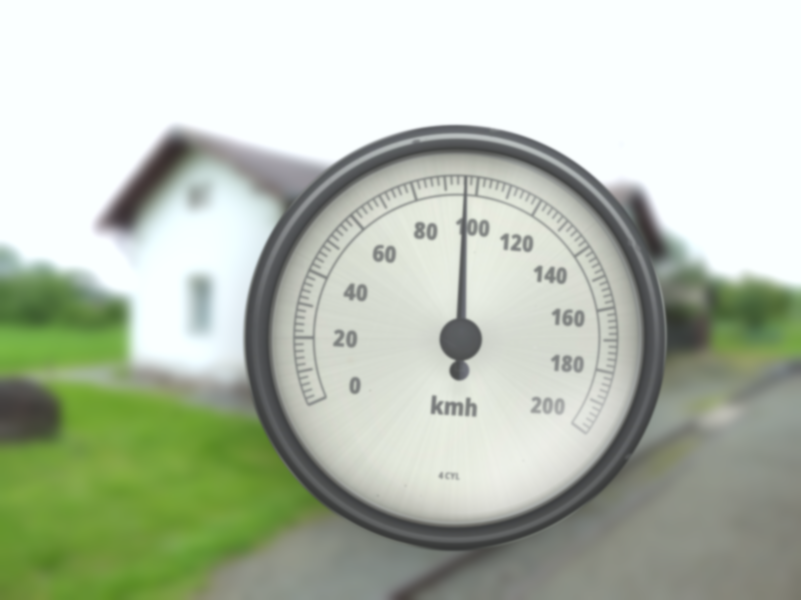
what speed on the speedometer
96 km/h
